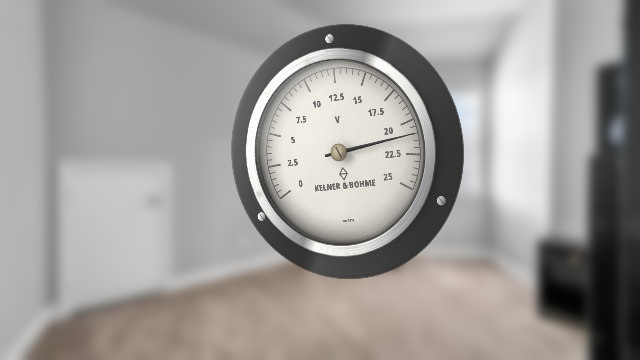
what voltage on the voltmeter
21 V
